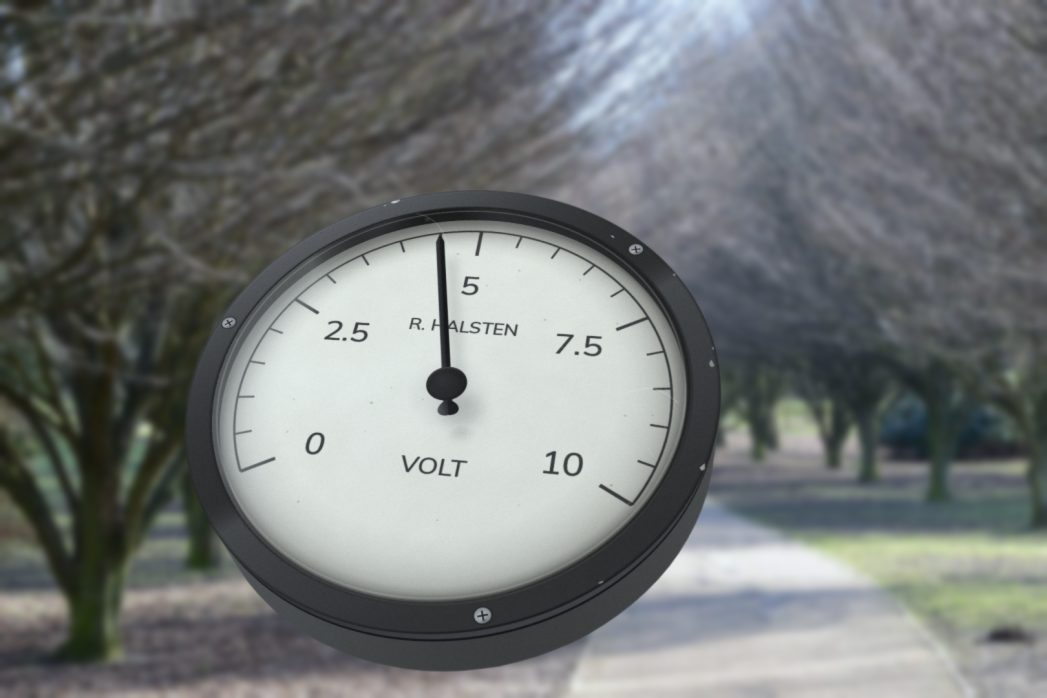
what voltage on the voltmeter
4.5 V
